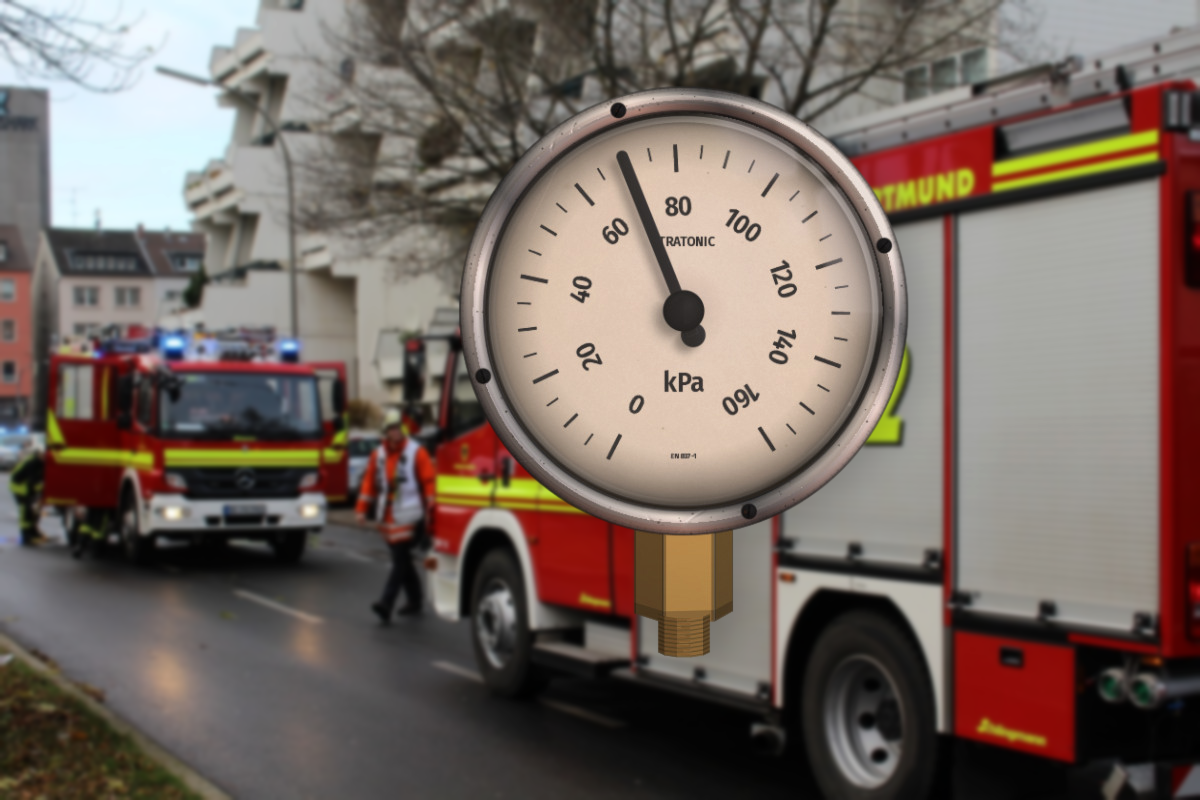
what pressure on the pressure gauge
70 kPa
